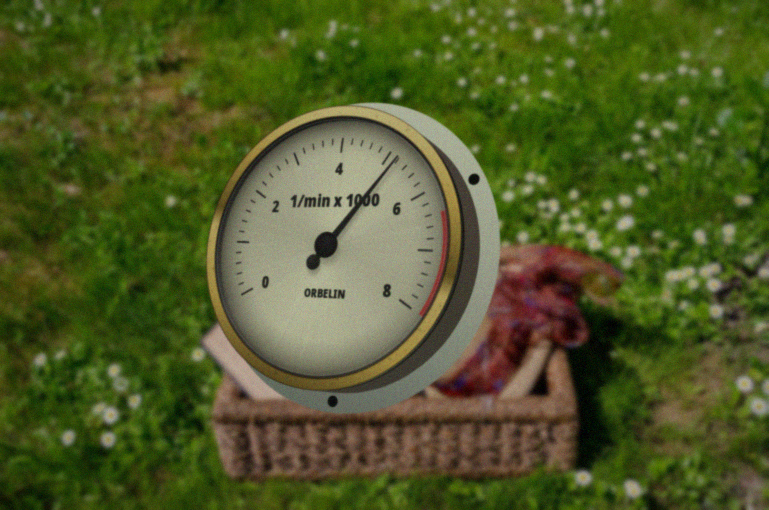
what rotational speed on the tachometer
5200 rpm
